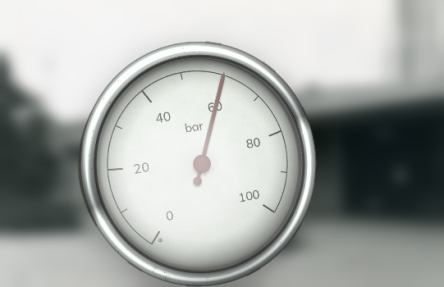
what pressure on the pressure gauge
60 bar
